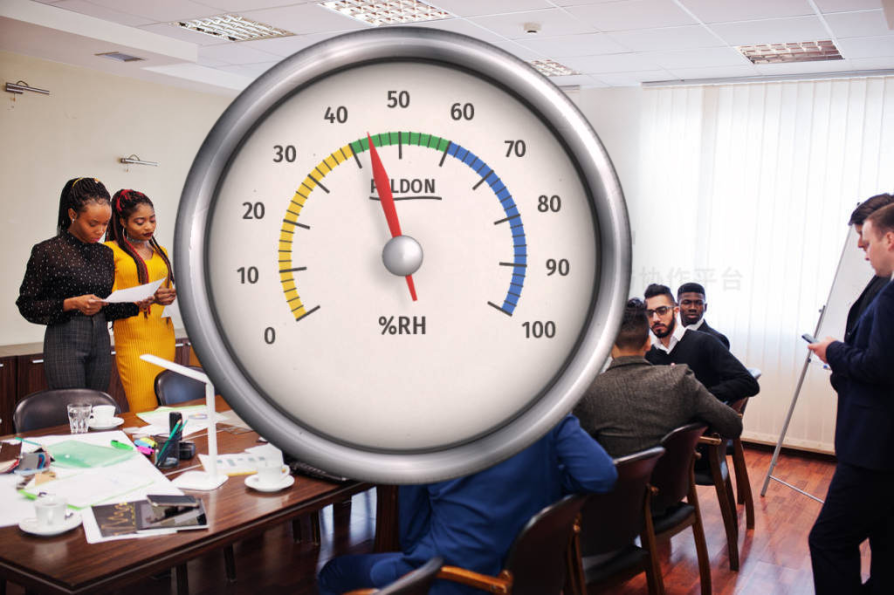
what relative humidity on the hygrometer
44 %
